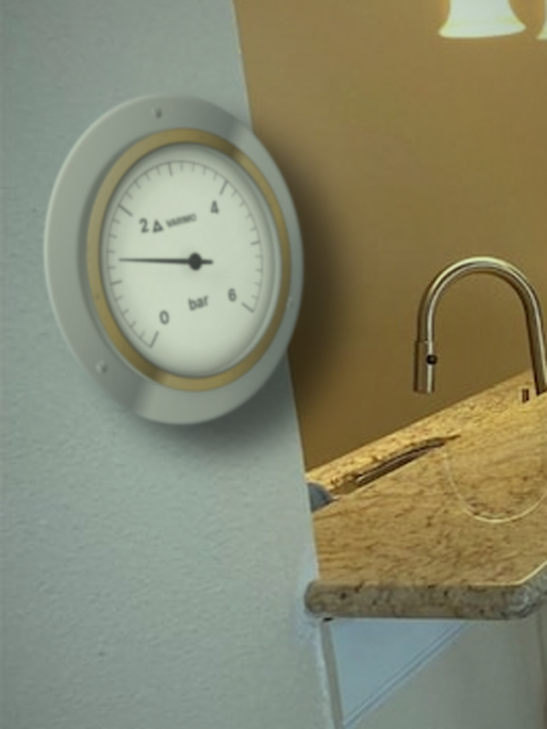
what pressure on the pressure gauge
1.3 bar
